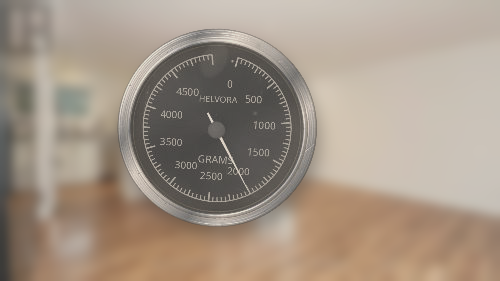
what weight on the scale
2000 g
